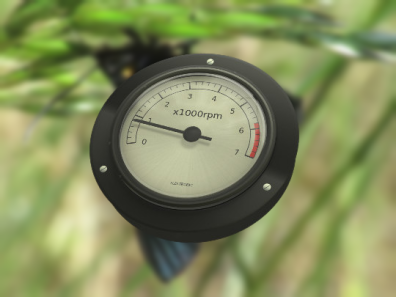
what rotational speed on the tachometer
800 rpm
